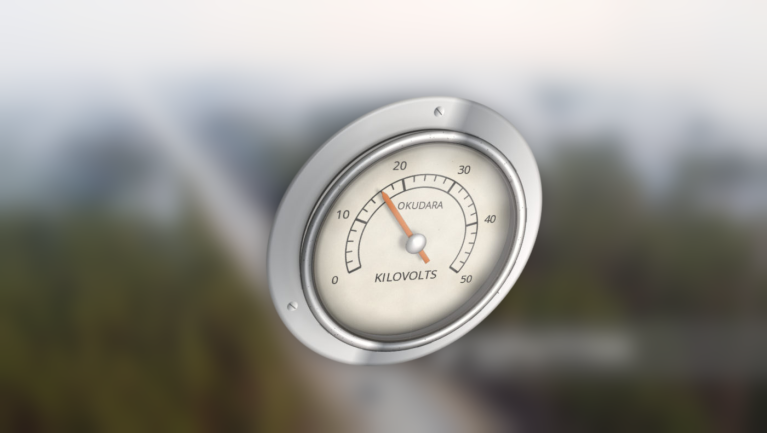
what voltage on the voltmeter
16 kV
